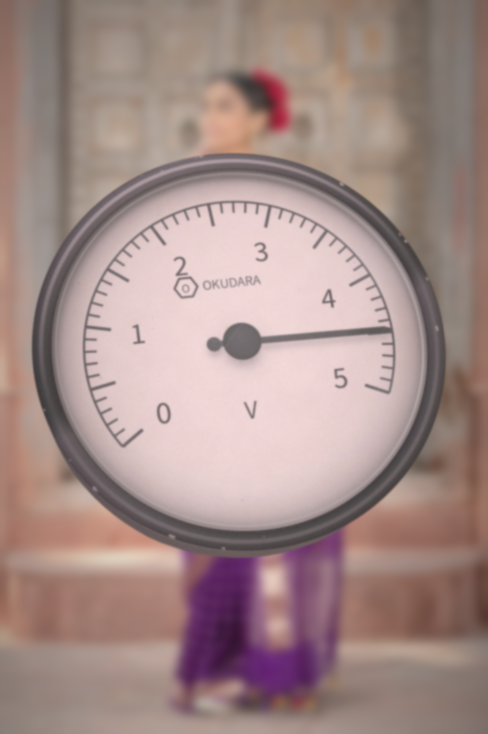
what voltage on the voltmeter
4.5 V
